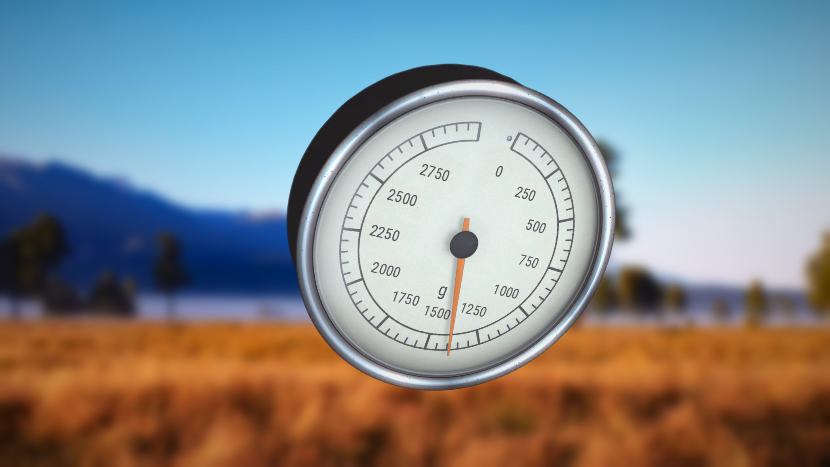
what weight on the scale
1400 g
